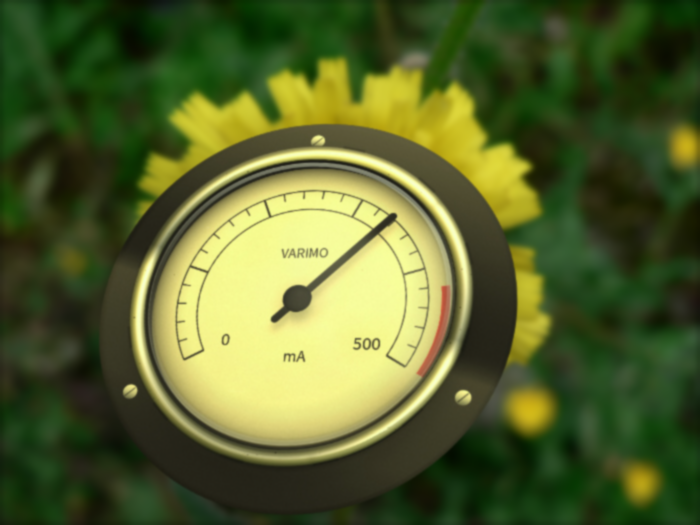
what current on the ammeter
340 mA
